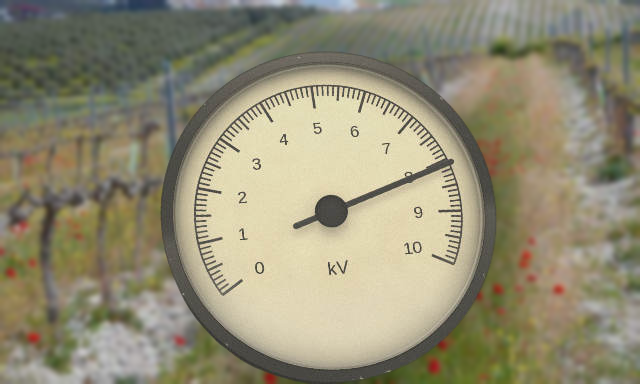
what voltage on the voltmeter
8.1 kV
